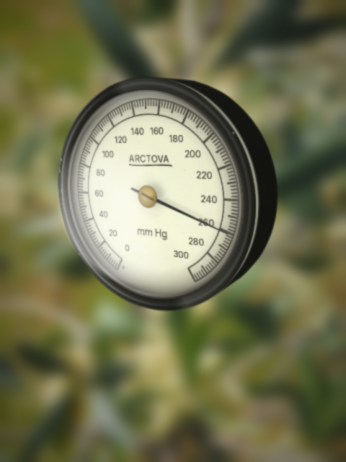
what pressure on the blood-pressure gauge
260 mmHg
